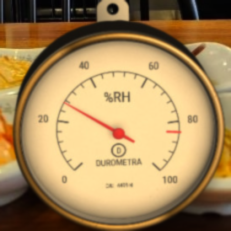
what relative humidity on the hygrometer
28 %
